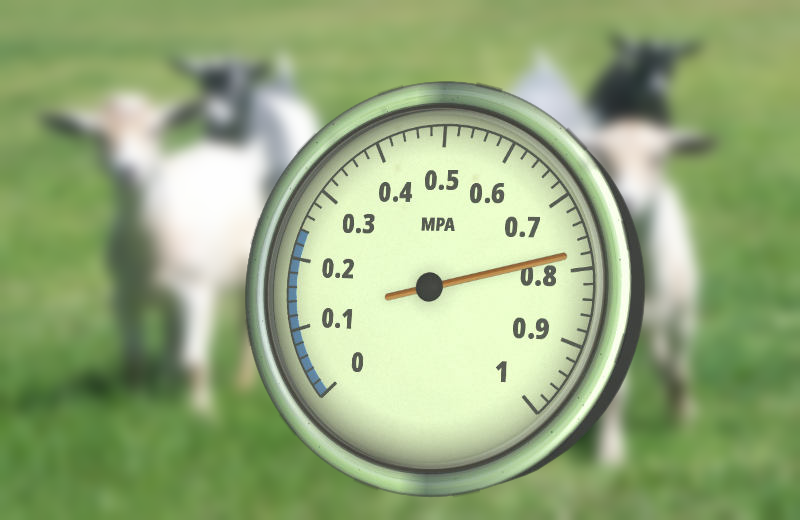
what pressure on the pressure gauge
0.78 MPa
